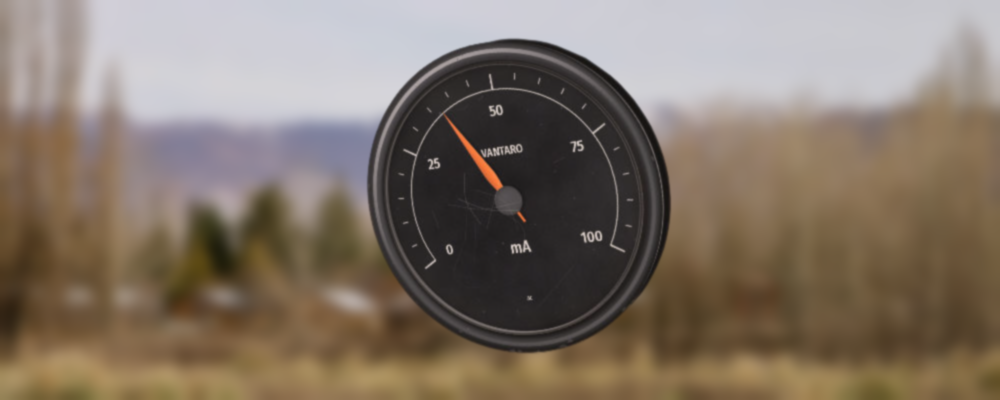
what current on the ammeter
37.5 mA
